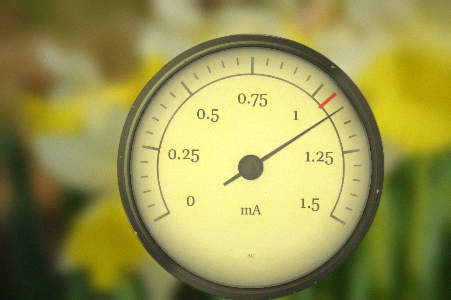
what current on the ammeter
1.1 mA
